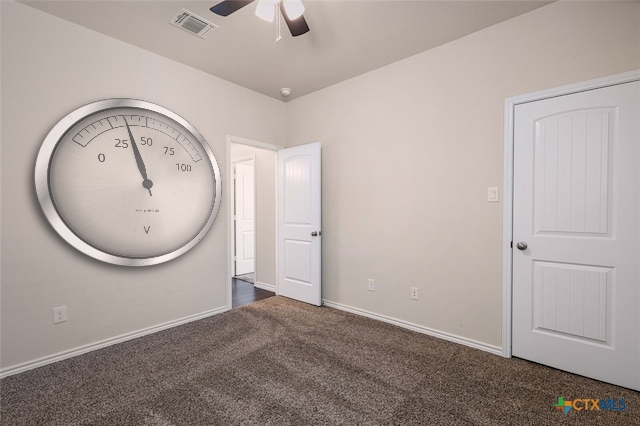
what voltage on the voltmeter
35 V
